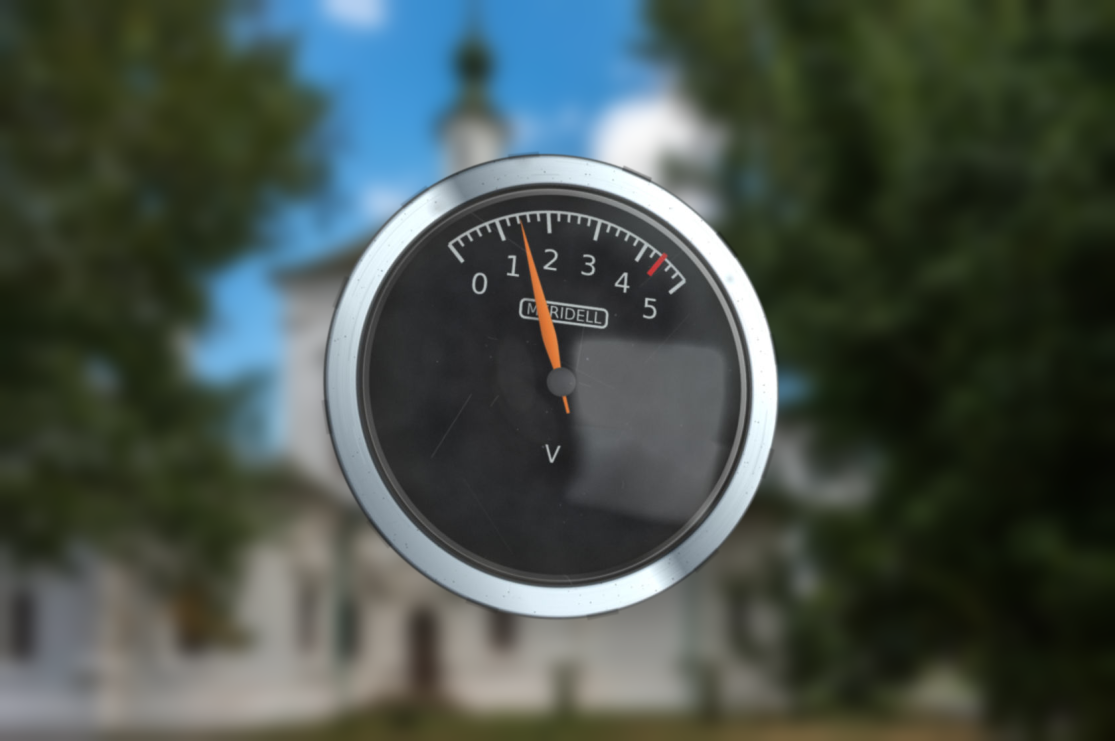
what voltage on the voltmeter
1.4 V
